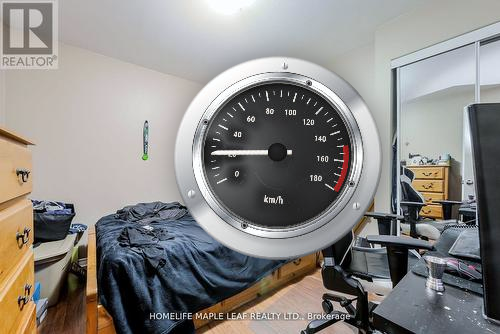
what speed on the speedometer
20 km/h
